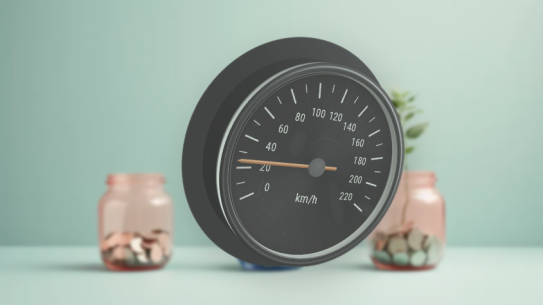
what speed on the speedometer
25 km/h
